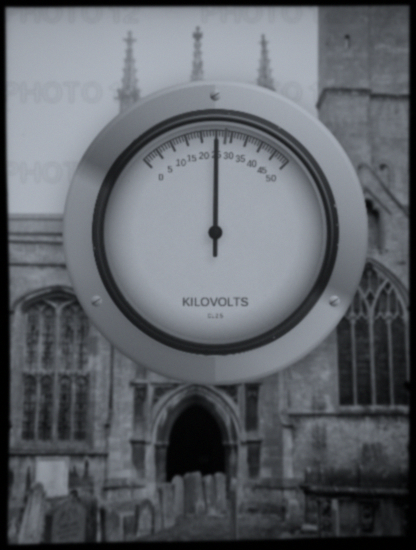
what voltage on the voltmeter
25 kV
